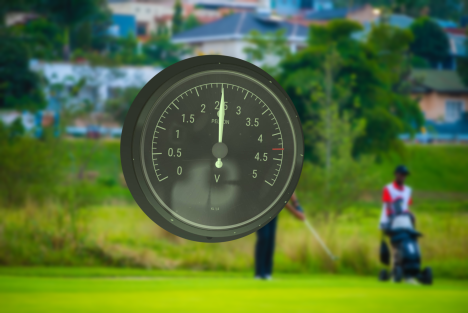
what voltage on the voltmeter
2.5 V
